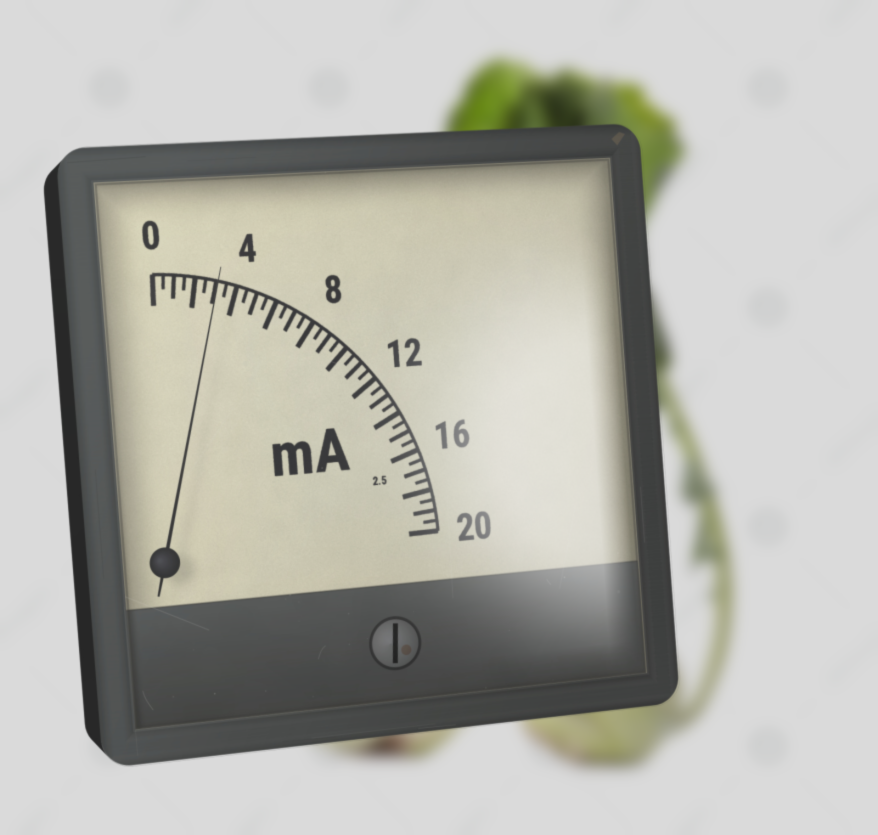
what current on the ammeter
3 mA
